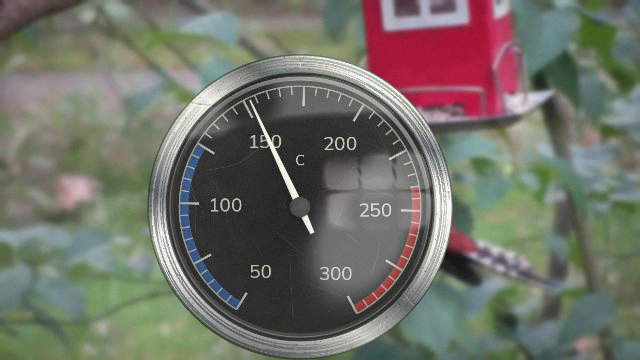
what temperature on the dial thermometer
152.5 °C
